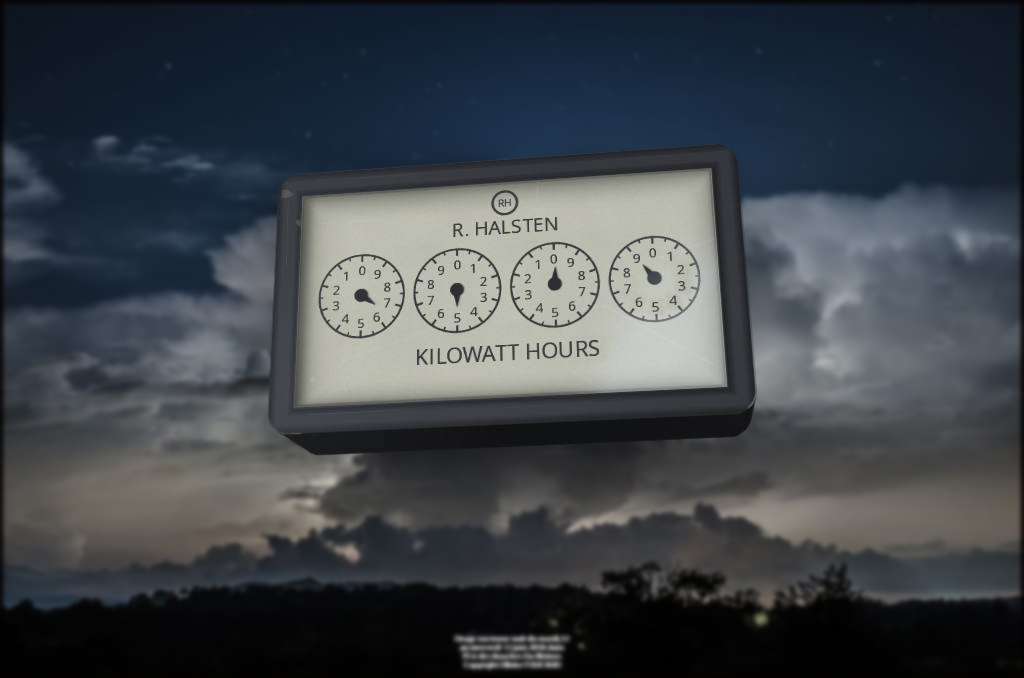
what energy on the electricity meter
6499 kWh
